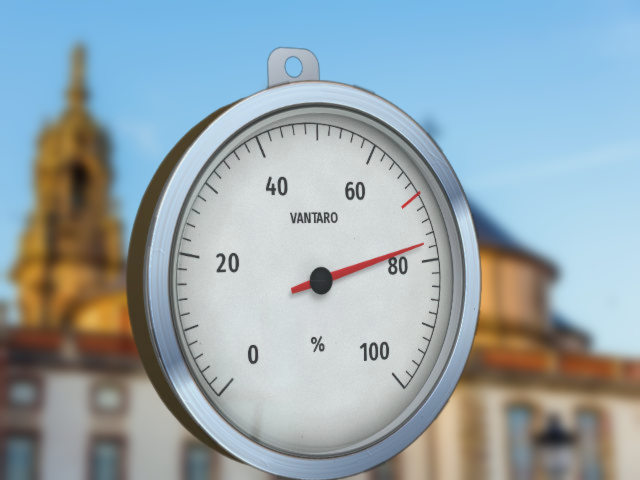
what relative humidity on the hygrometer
77 %
